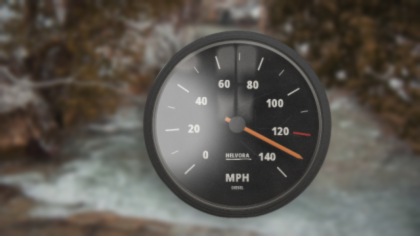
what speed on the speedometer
130 mph
